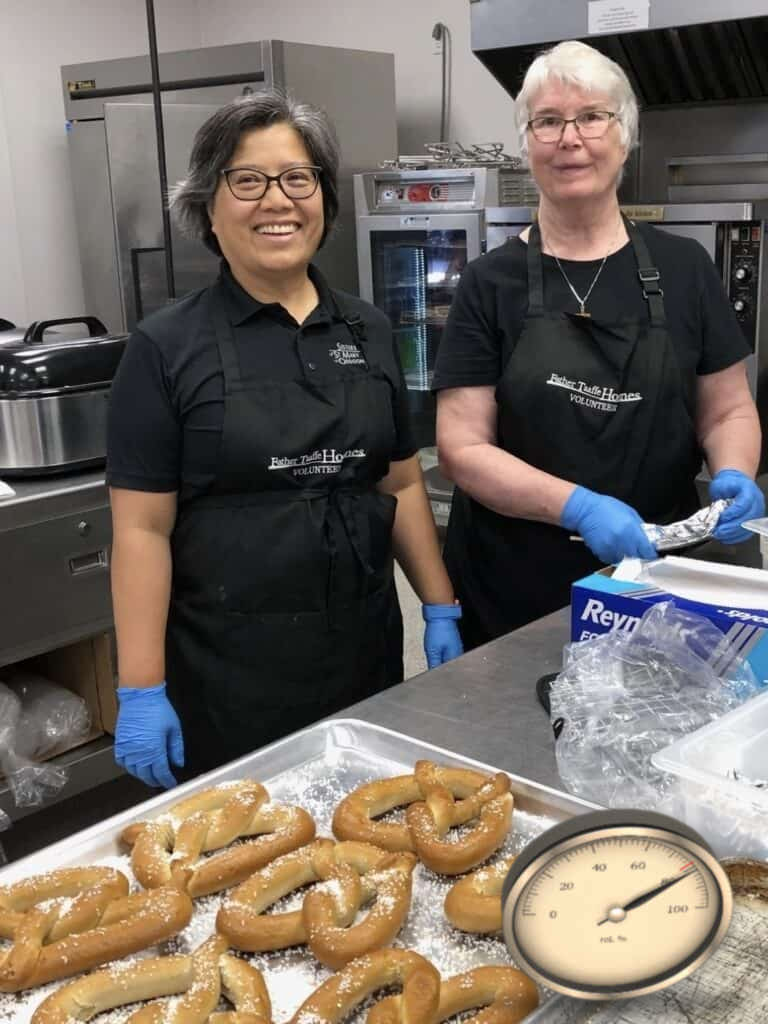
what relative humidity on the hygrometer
80 %
